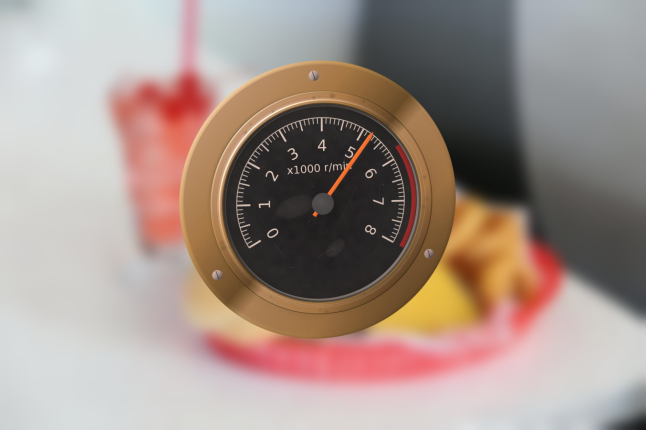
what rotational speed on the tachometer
5200 rpm
